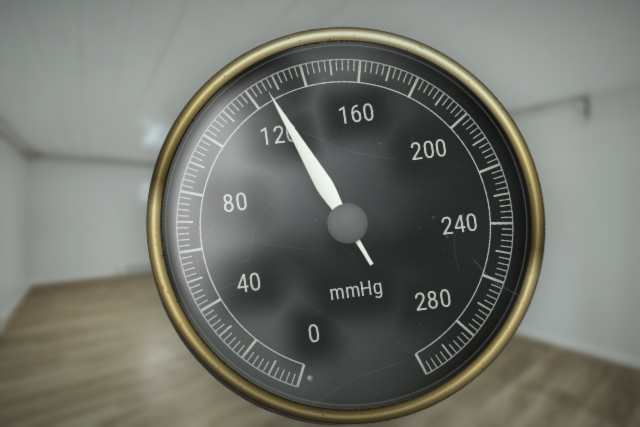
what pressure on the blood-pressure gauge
126 mmHg
